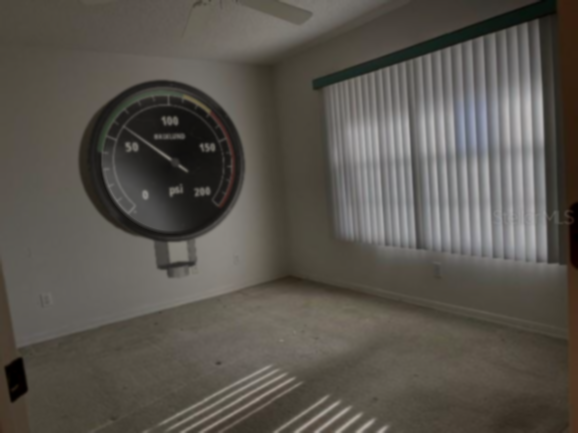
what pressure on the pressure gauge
60 psi
